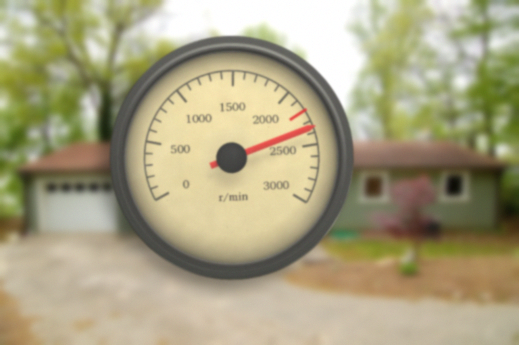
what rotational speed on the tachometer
2350 rpm
